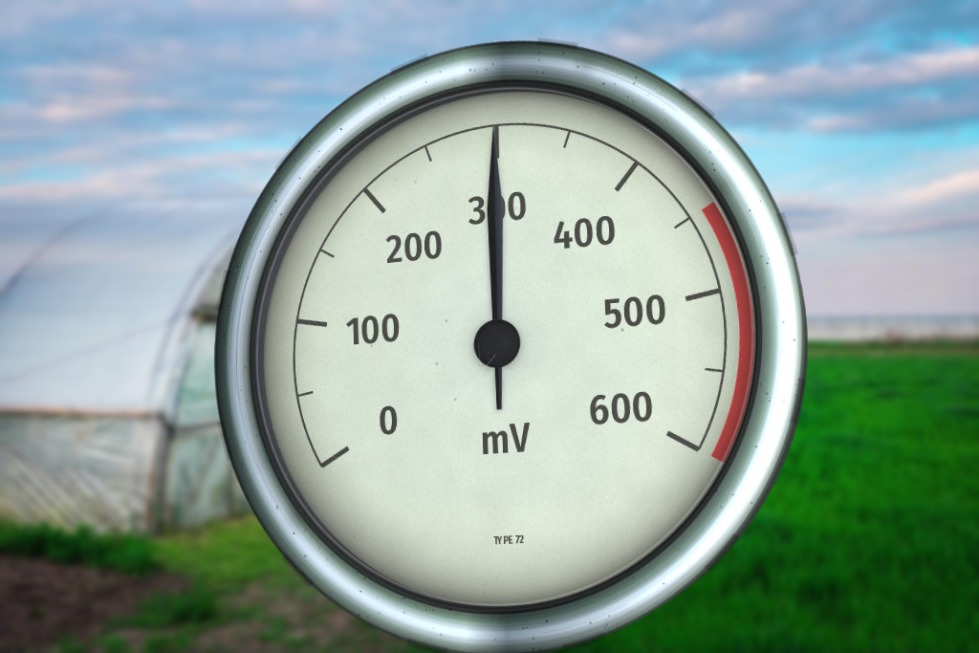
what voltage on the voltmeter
300 mV
